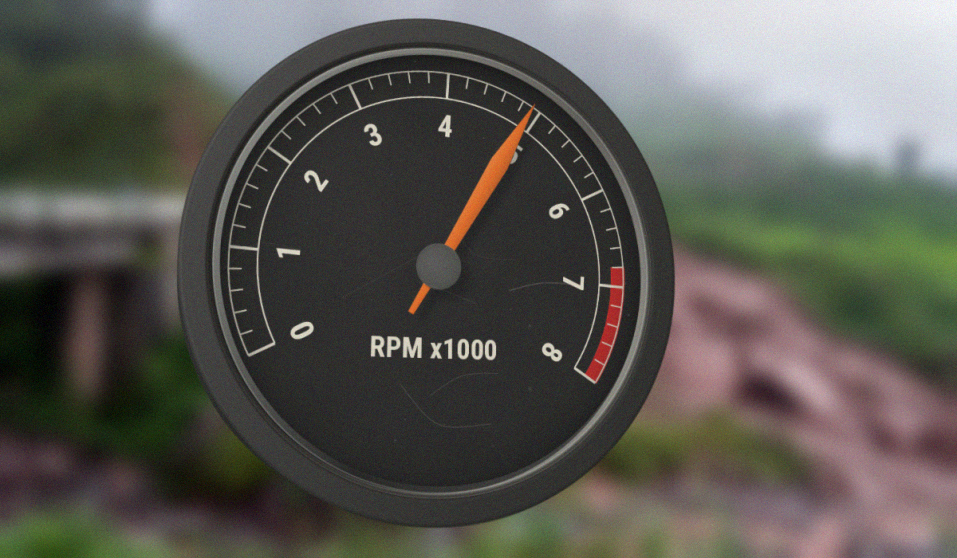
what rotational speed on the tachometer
4900 rpm
